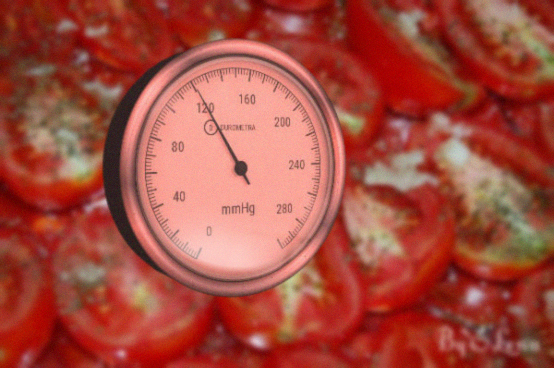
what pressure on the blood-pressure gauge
120 mmHg
